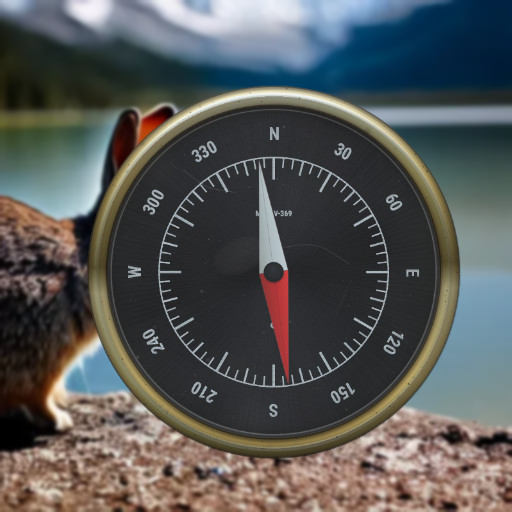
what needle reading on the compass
172.5 °
